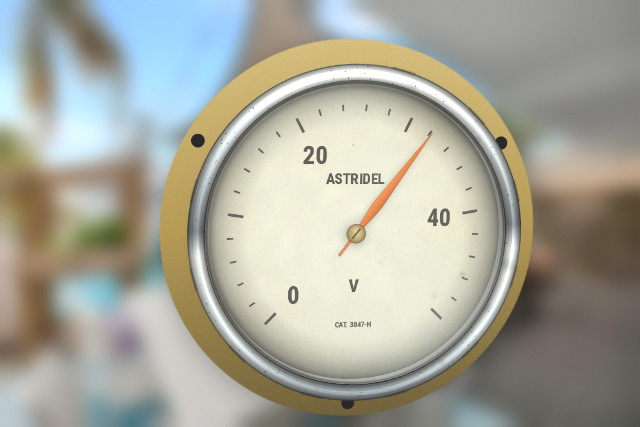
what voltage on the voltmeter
32 V
